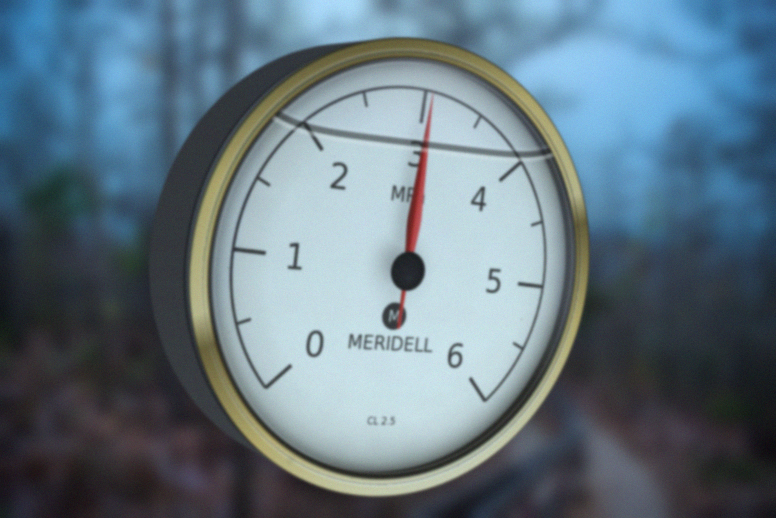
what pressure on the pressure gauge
3 MPa
